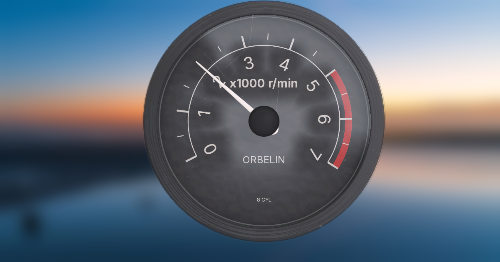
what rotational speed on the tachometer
2000 rpm
